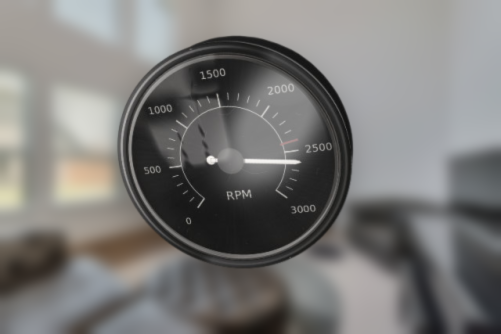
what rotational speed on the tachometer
2600 rpm
